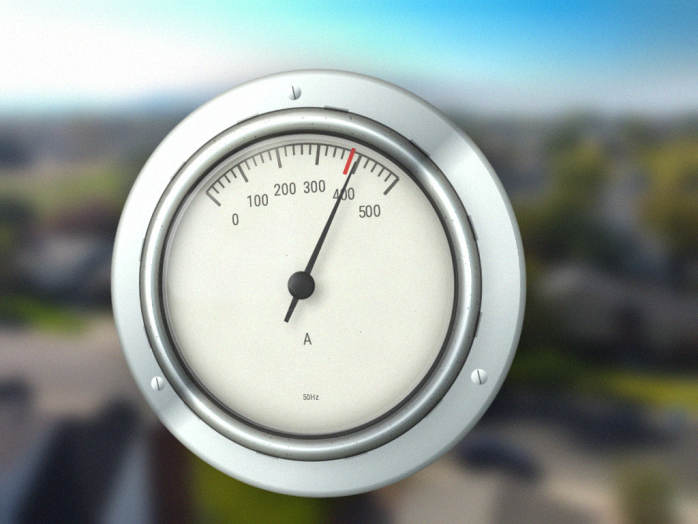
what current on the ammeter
400 A
